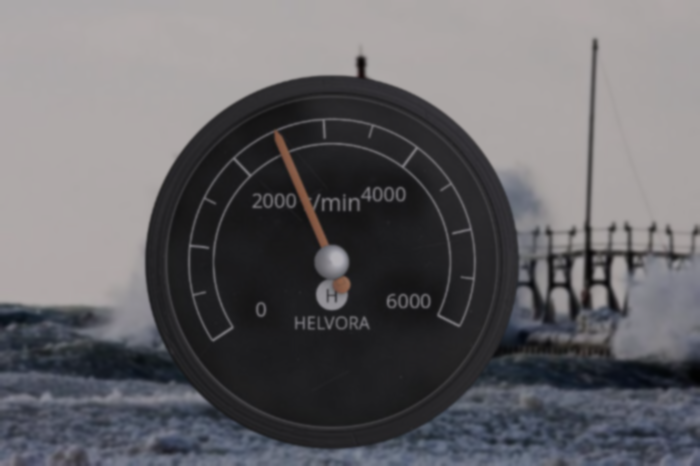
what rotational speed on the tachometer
2500 rpm
